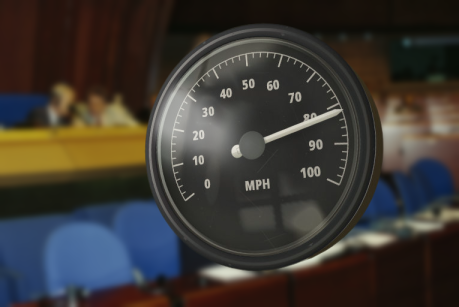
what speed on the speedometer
82 mph
